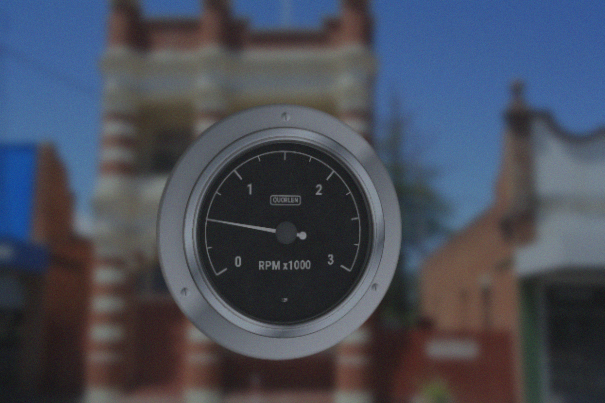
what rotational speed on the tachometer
500 rpm
